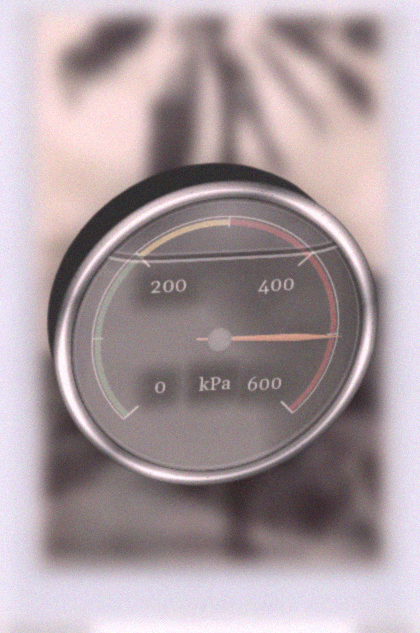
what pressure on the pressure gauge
500 kPa
